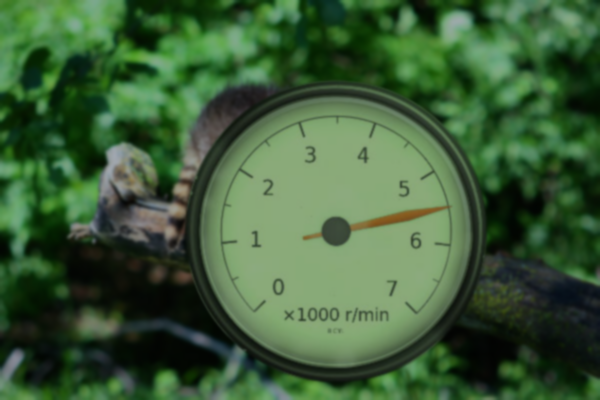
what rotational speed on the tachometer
5500 rpm
